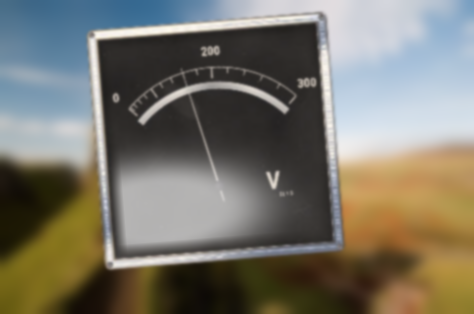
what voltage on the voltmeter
160 V
